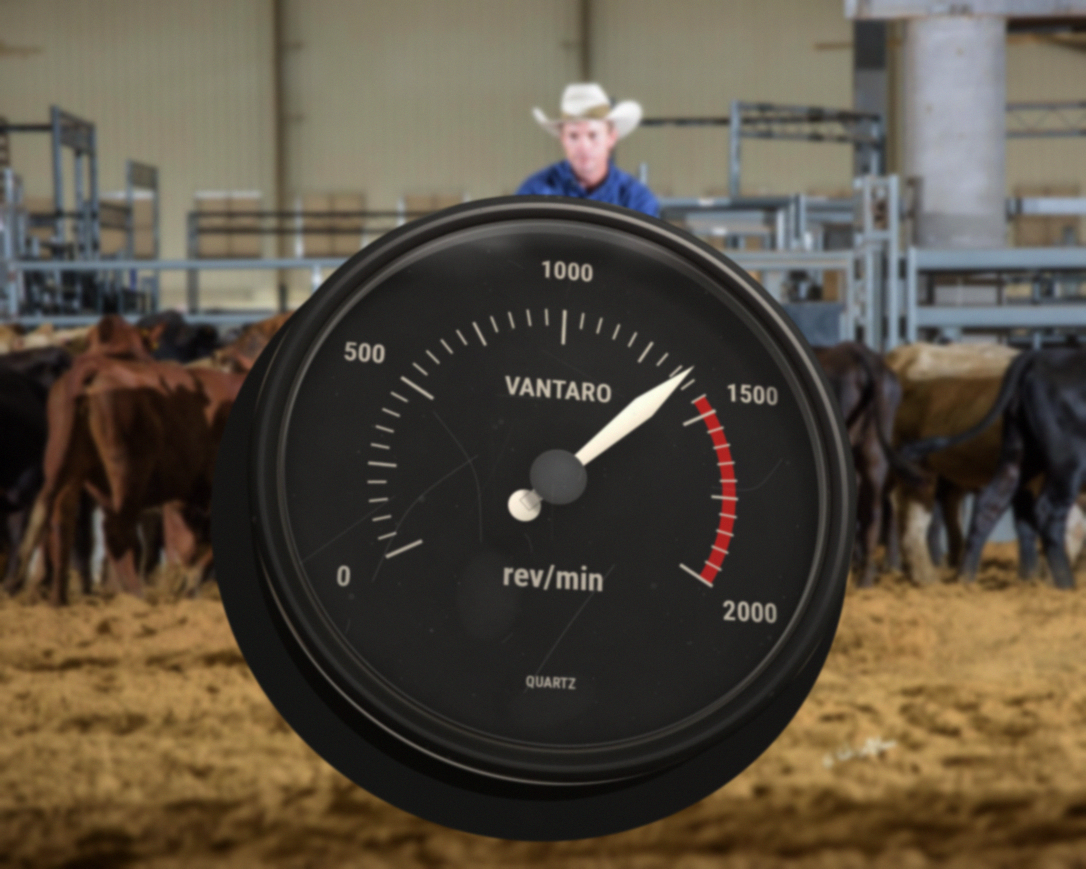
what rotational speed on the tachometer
1375 rpm
